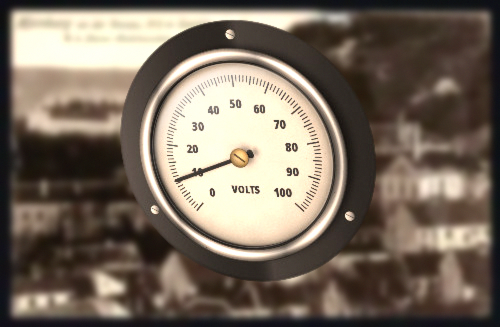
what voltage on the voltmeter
10 V
